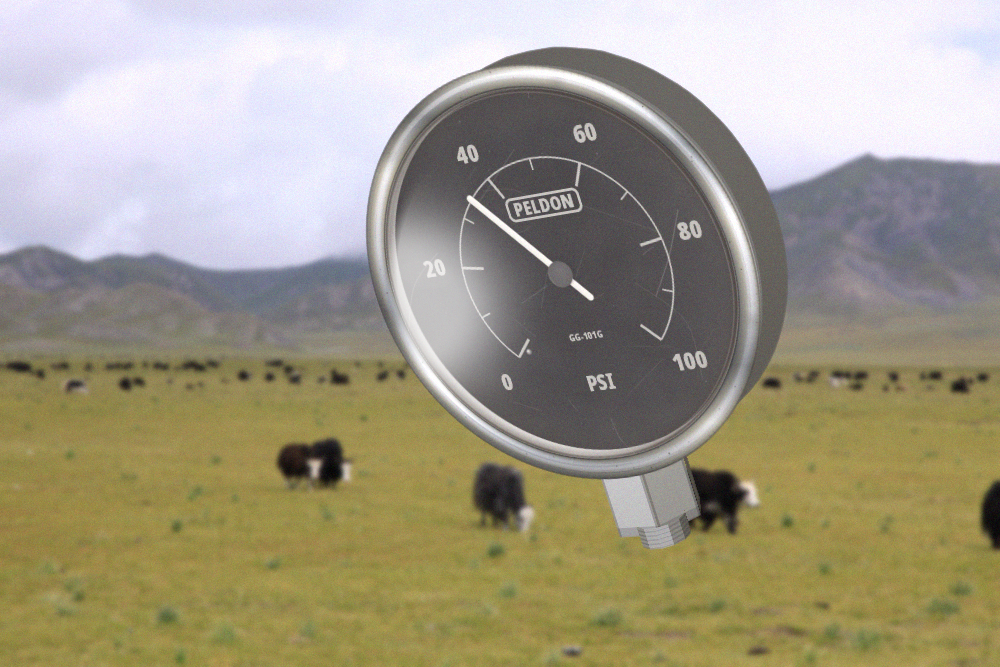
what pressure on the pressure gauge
35 psi
